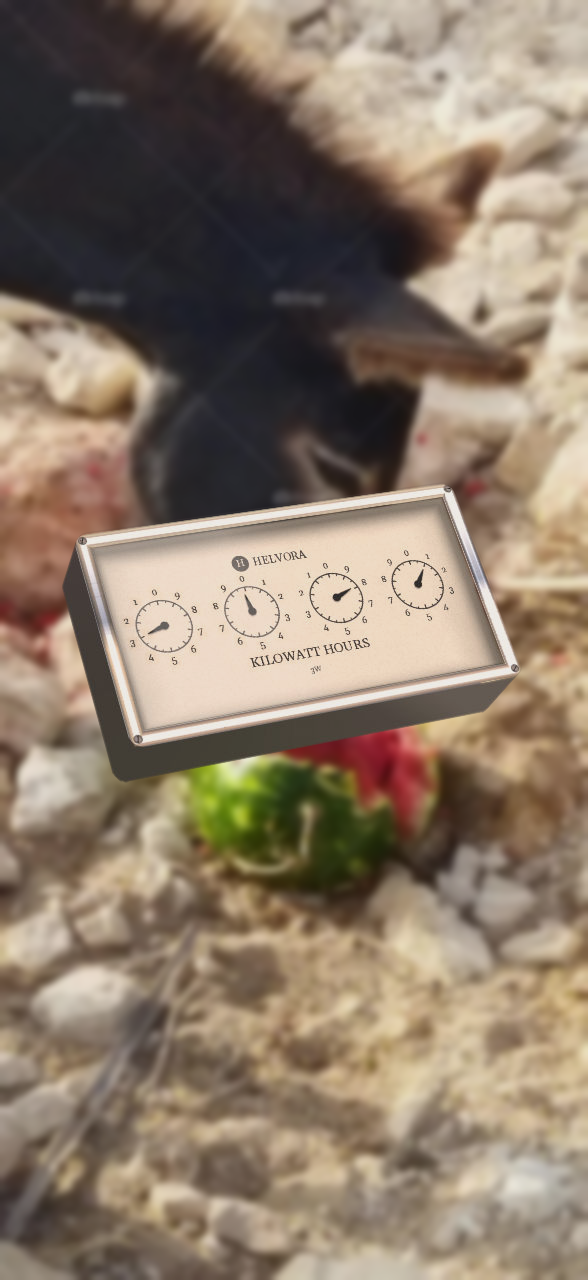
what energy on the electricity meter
2981 kWh
